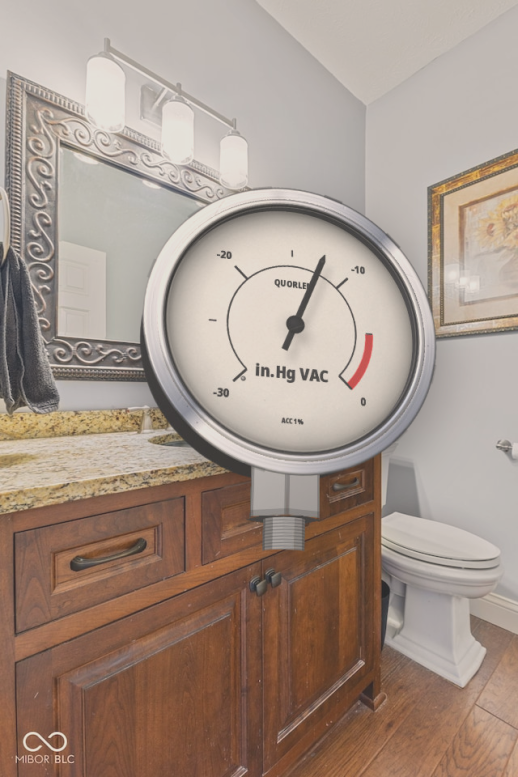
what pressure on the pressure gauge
-12.5 inHg
